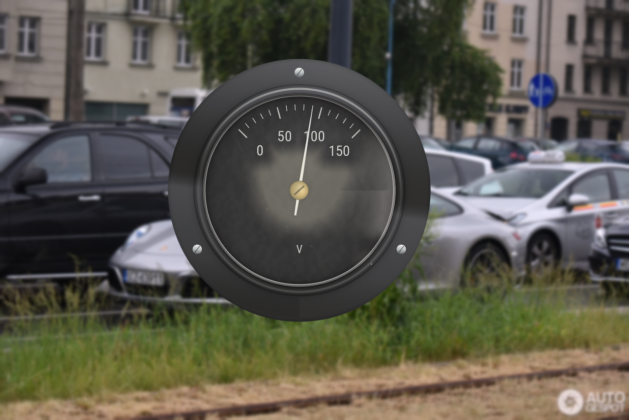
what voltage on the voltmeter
90 V
